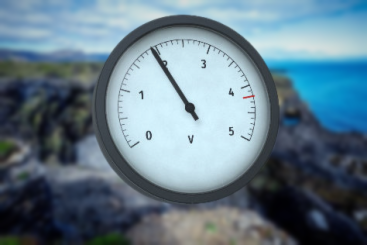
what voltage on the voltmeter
1.9 V
